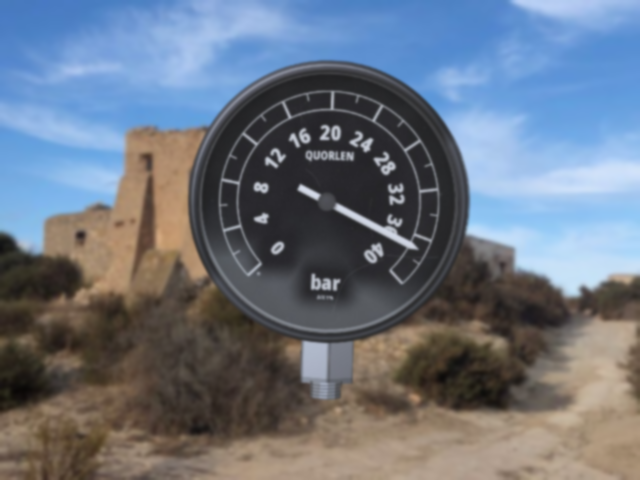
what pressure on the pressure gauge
37 bar
